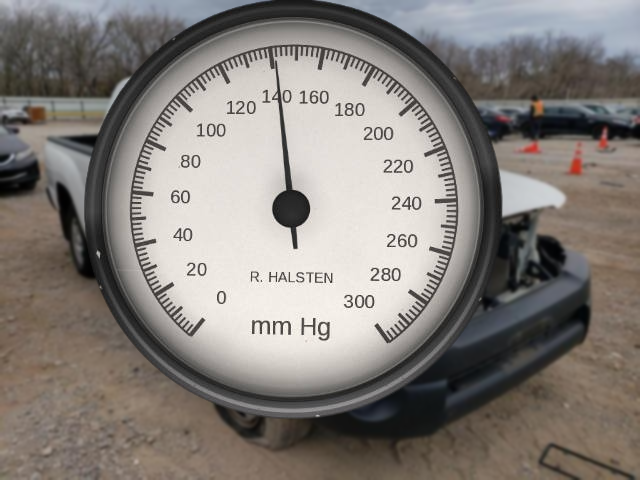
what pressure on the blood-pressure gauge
142 mmHg
